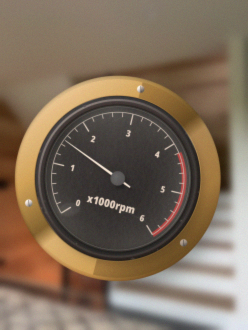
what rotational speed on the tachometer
1500 rpm
